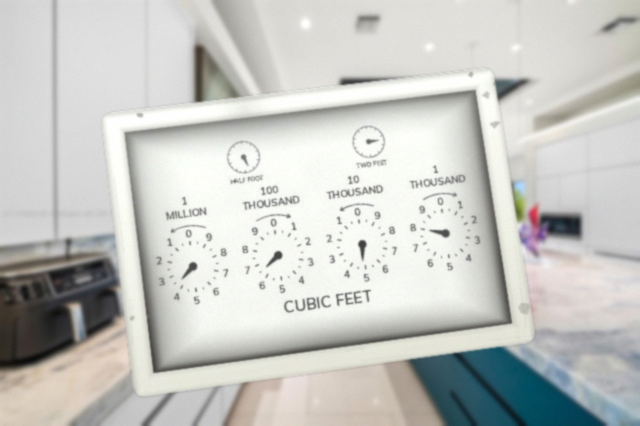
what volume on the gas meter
364800 ft³
